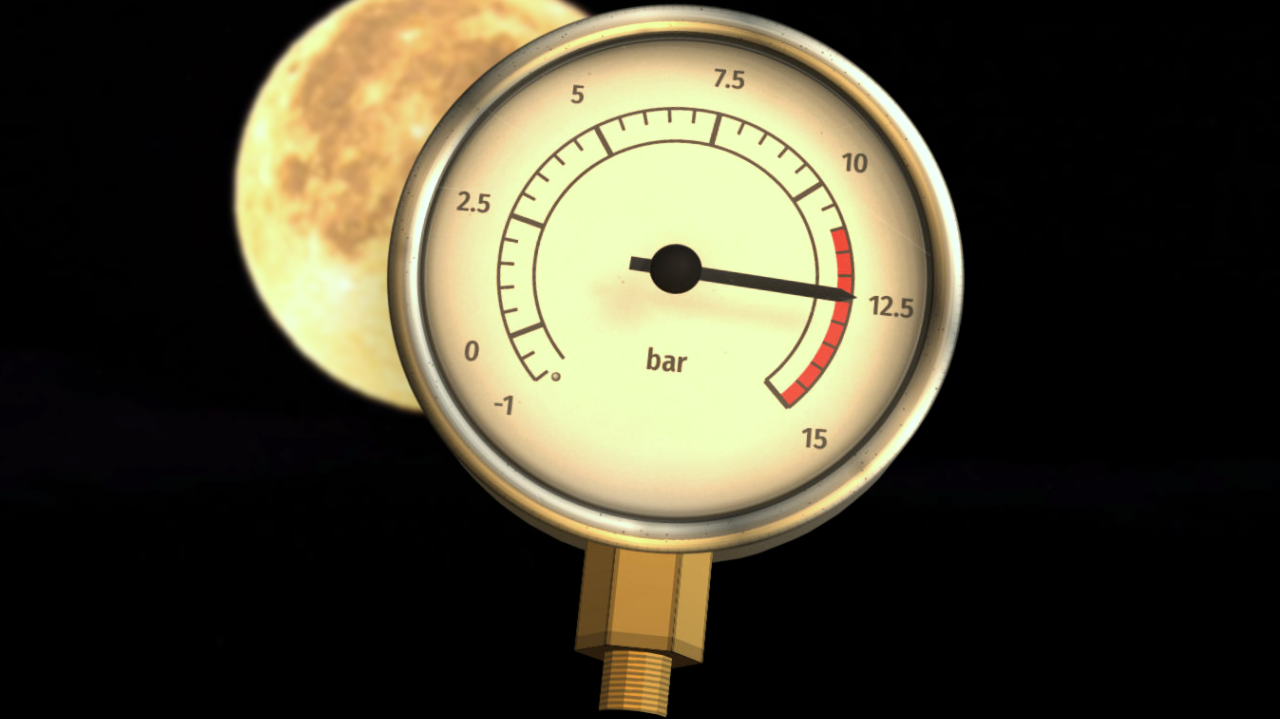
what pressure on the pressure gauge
12.5 bar
